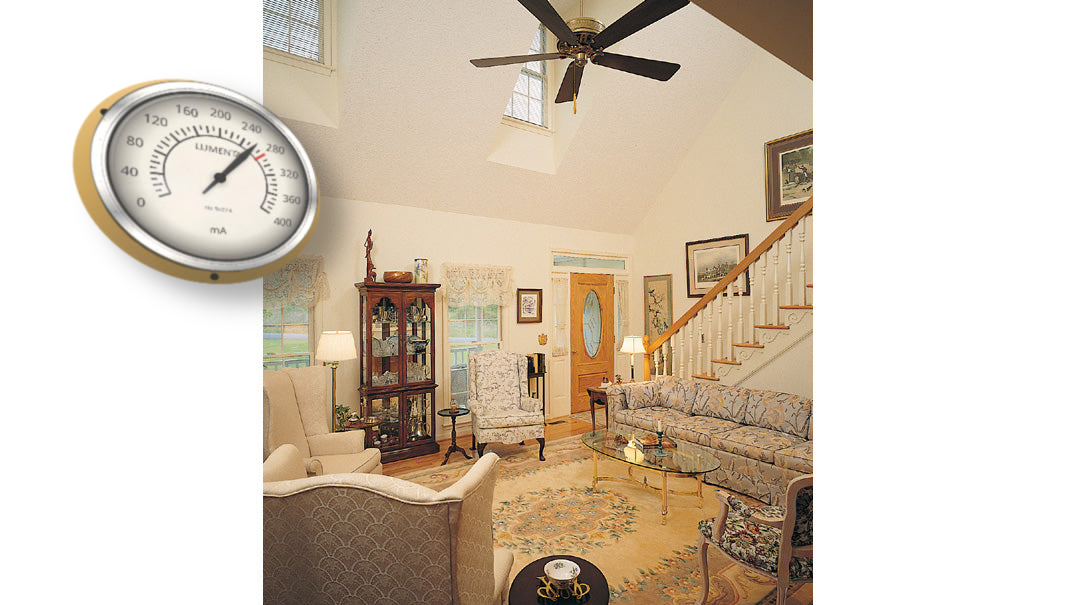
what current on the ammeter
260 mA
